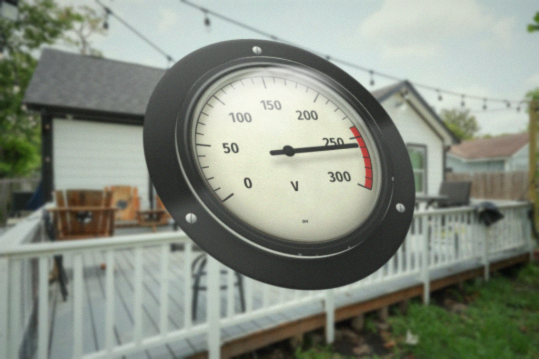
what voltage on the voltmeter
260 V
